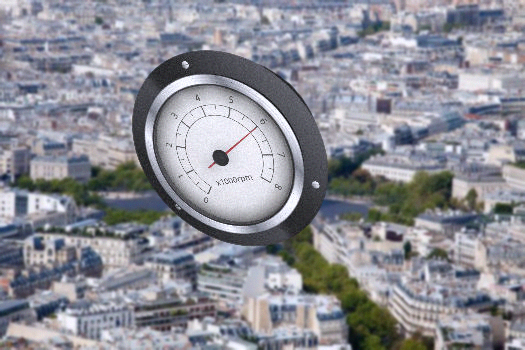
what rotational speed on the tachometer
6000 rpm
